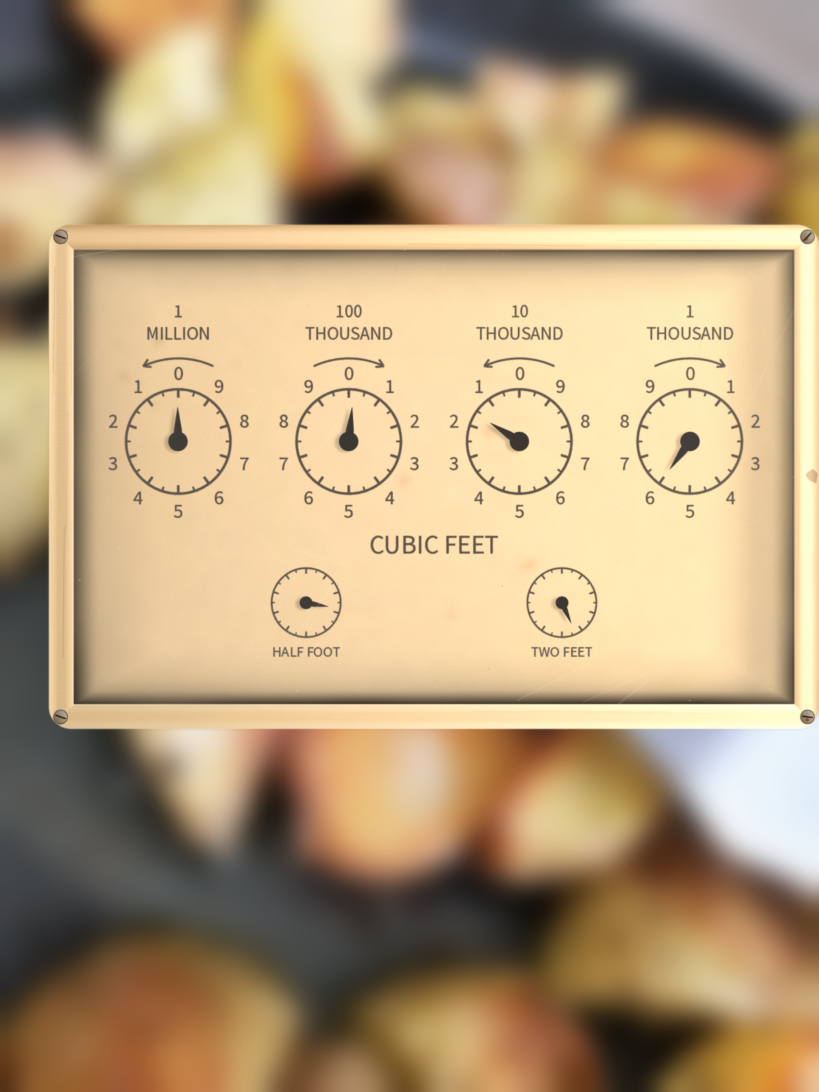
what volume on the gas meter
1600 ft³
